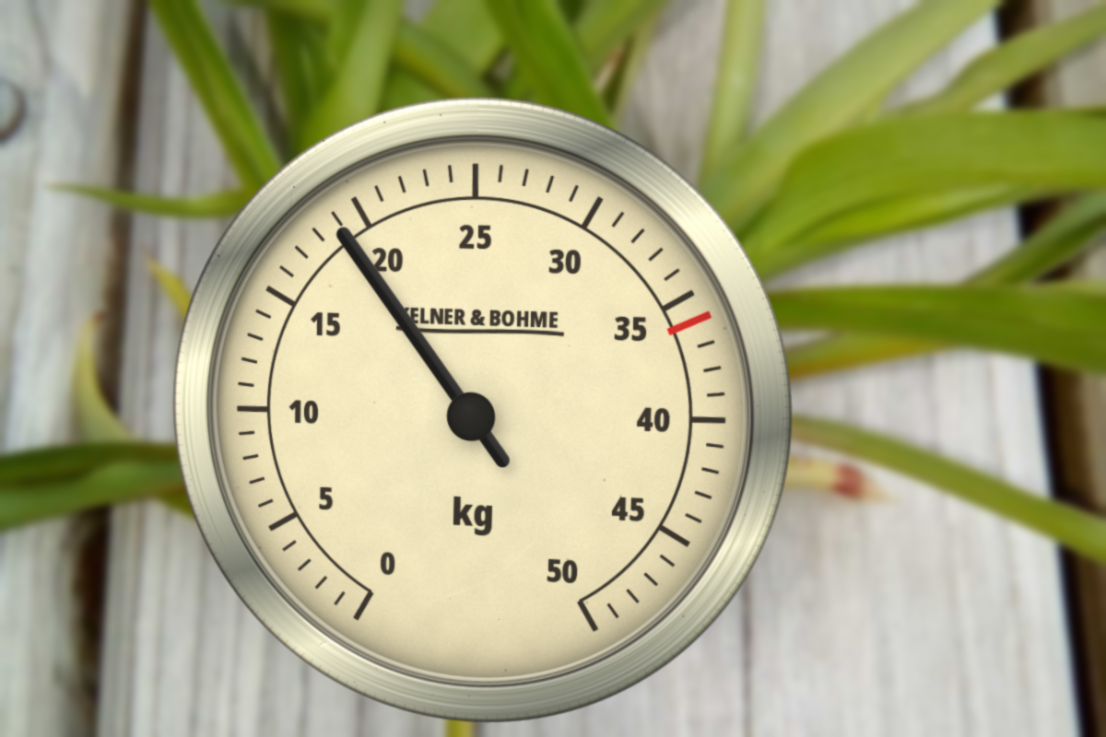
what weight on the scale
19 kg
